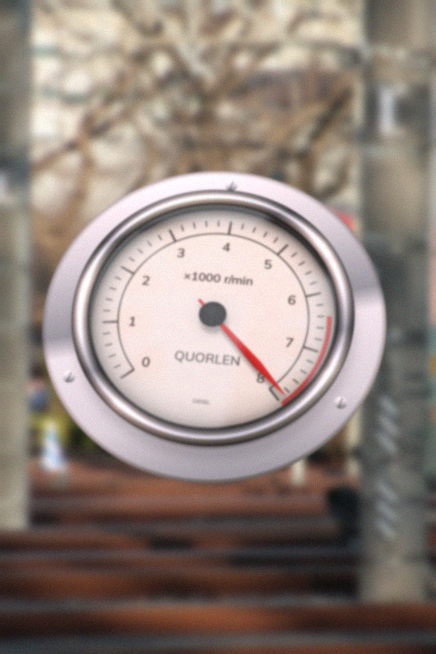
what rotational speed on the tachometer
7900 rpm
